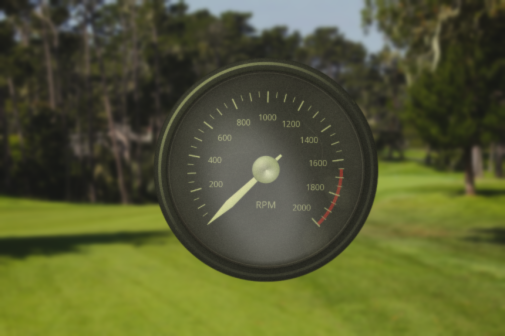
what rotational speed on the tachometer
0 rpm
